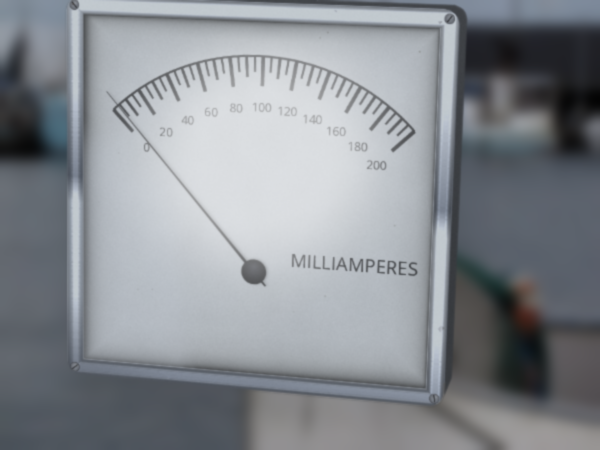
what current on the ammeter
5 mA
